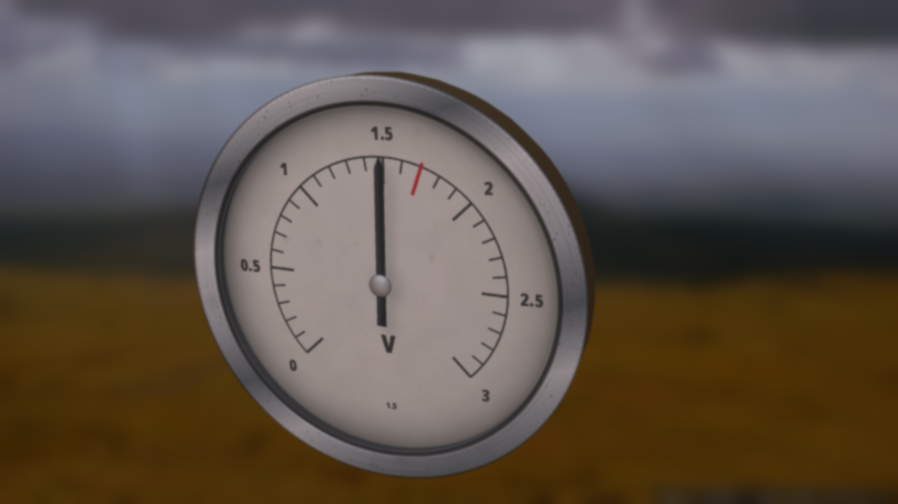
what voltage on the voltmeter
1.5 V
